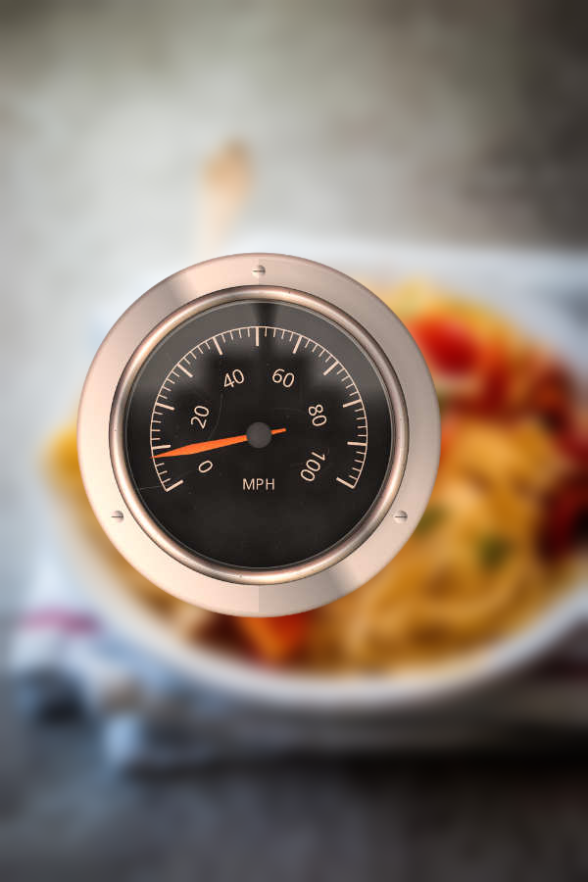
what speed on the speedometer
8 mph
